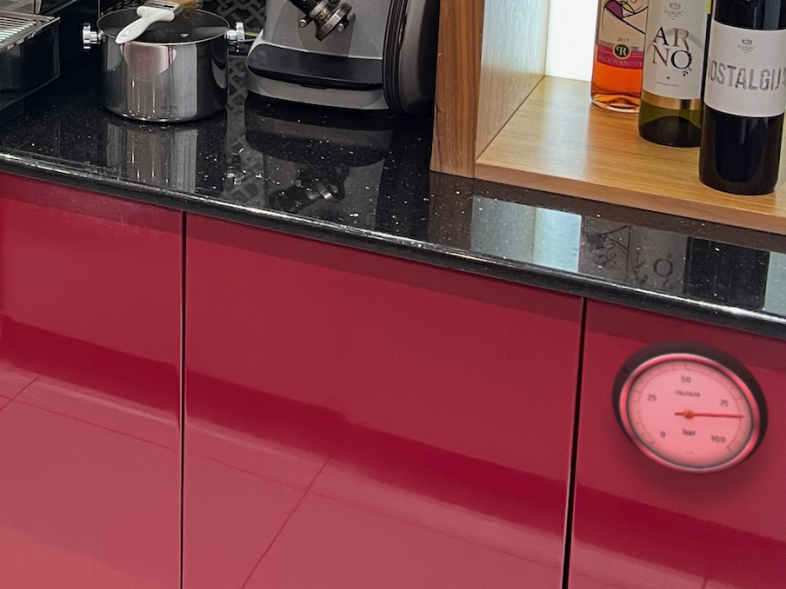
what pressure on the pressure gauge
82.5 bar
